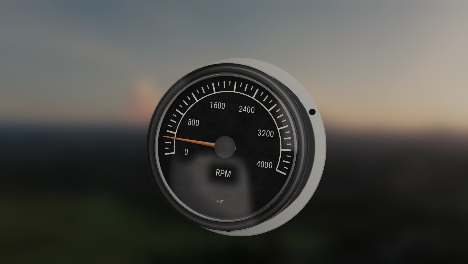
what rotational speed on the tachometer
300 rpm
